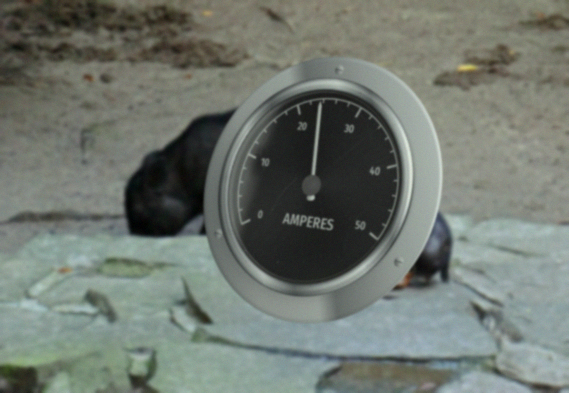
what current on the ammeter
24 A
